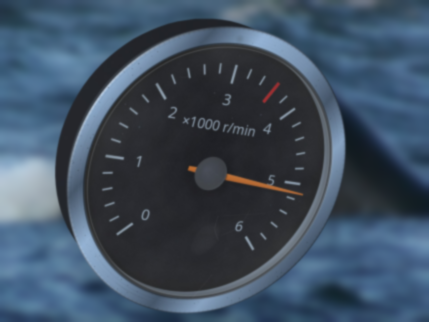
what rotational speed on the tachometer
5100 rpm
